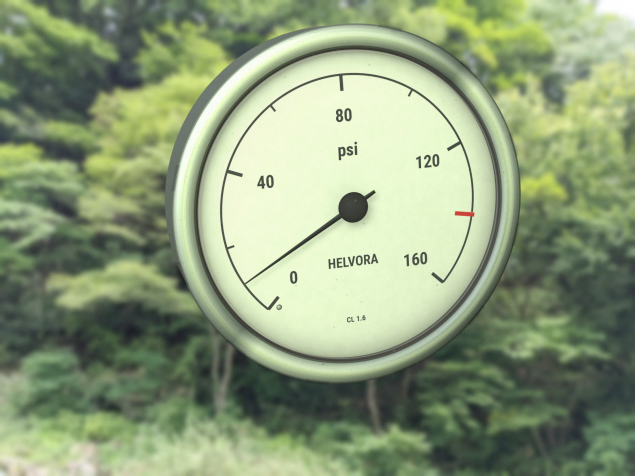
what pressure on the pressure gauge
10 psi
